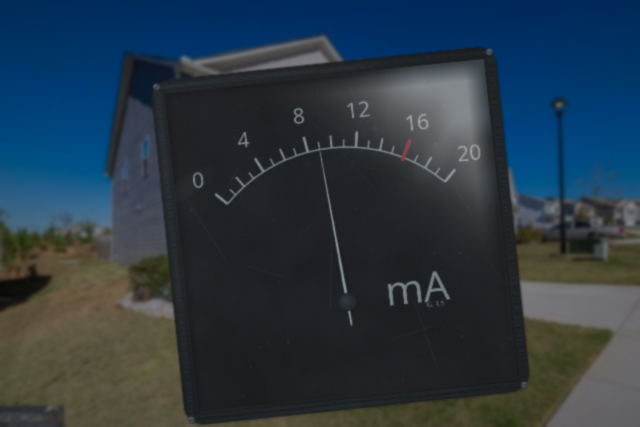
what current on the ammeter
9 mA
